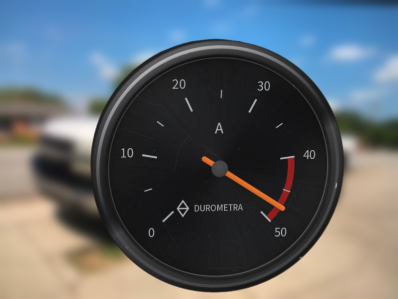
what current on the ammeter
47.5 A
